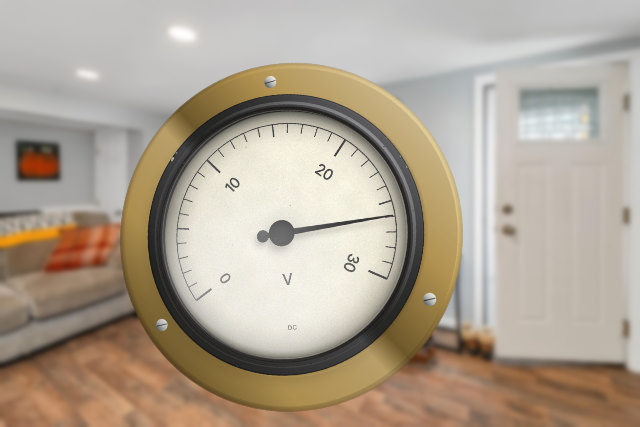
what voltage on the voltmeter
26 V
